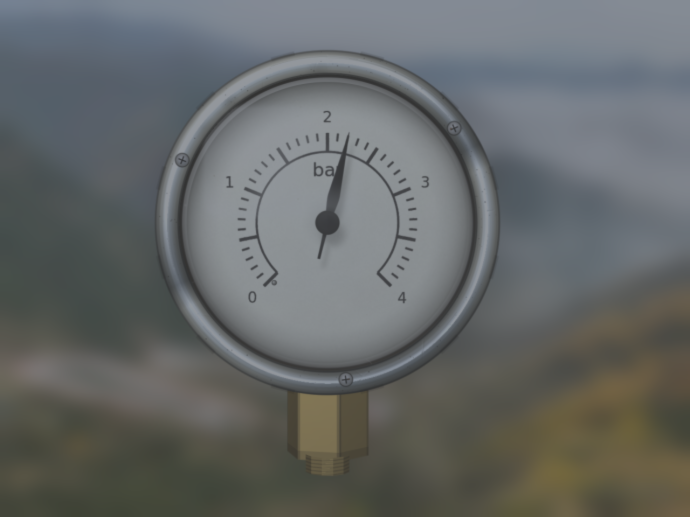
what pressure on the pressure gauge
2.2 bar
